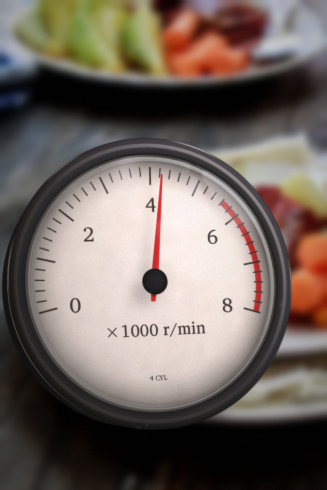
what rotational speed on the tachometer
4200 rpm
